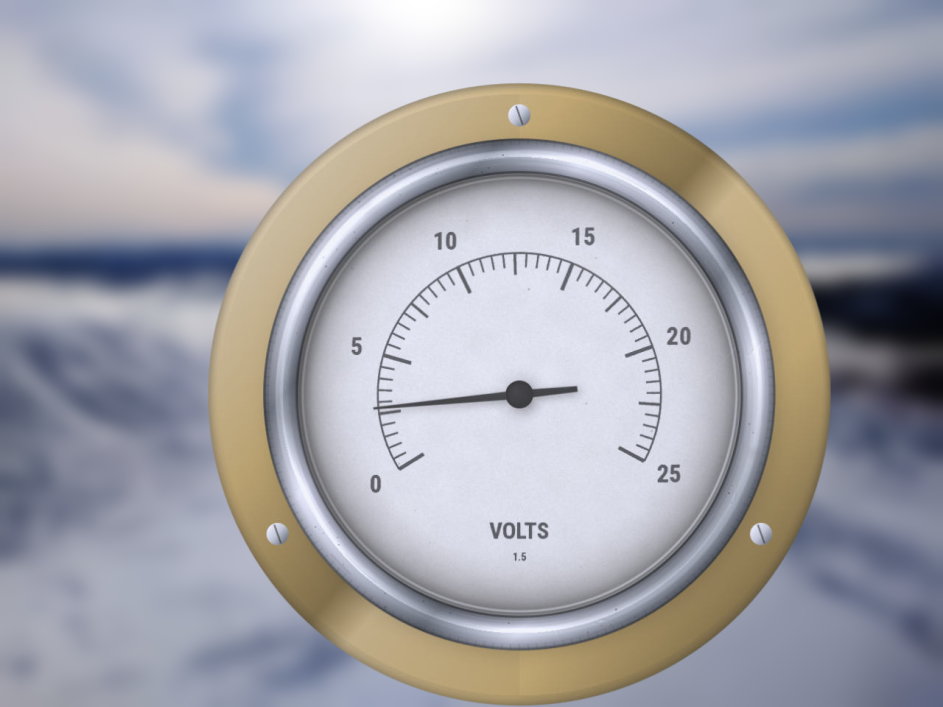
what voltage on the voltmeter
2.75 V
